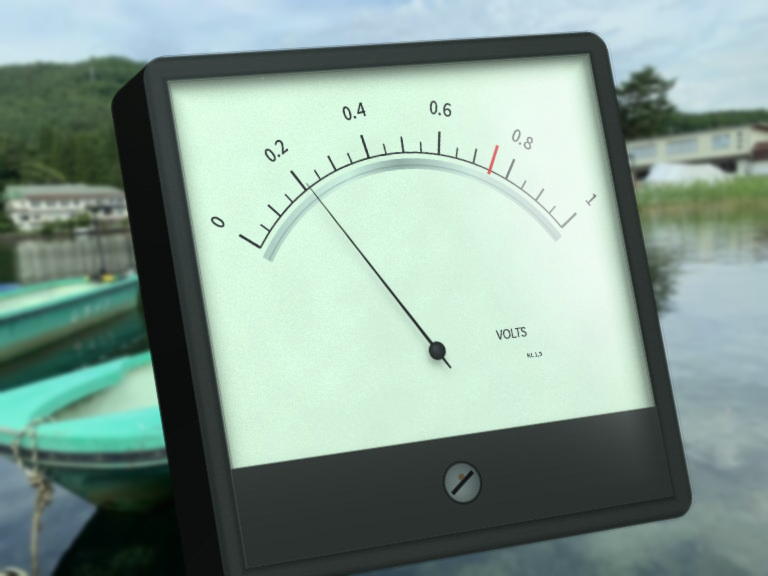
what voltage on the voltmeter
0.2 V
